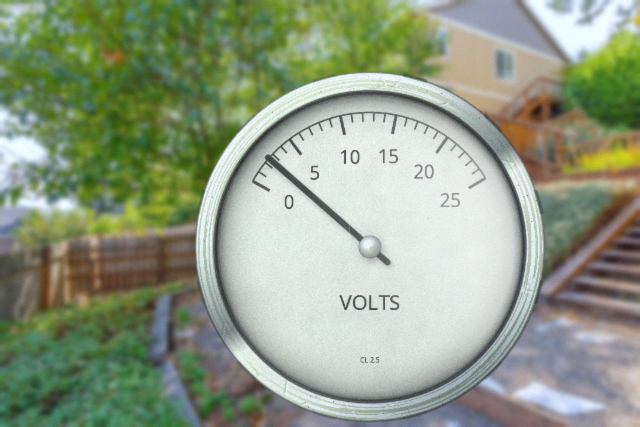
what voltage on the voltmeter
2.5 V
